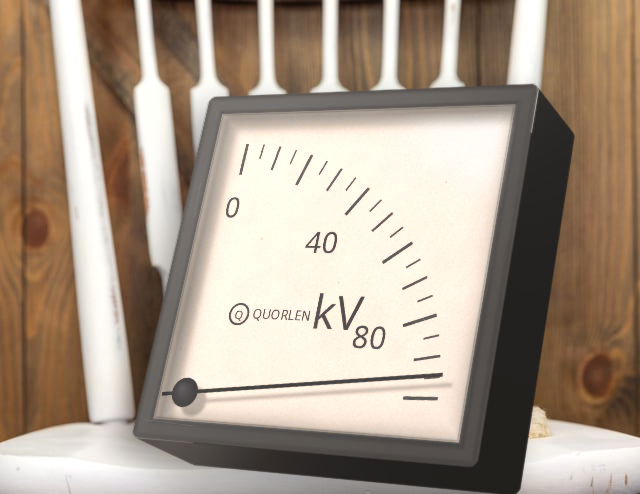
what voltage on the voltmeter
95 kV
